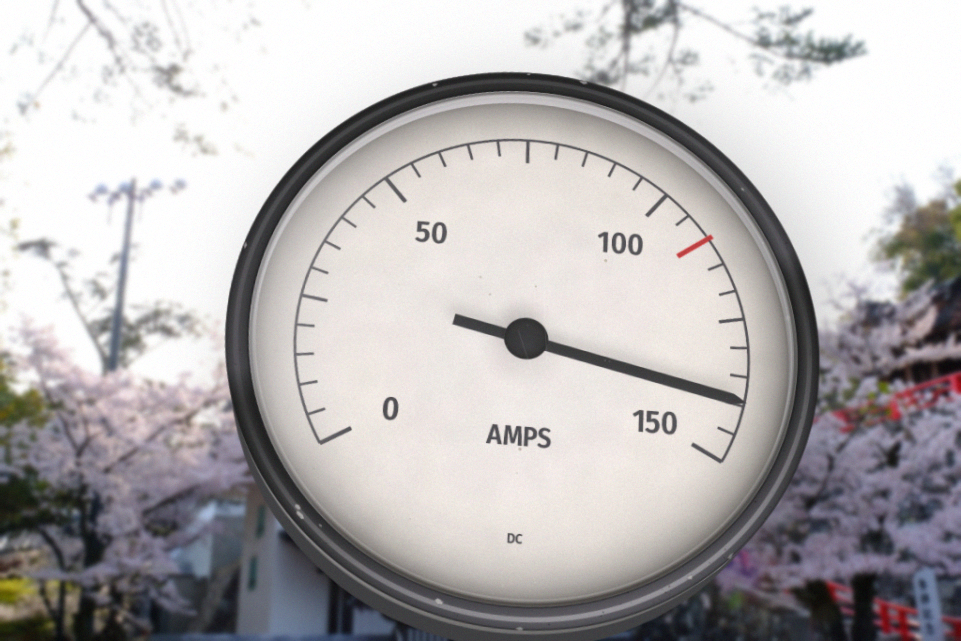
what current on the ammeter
140 A
